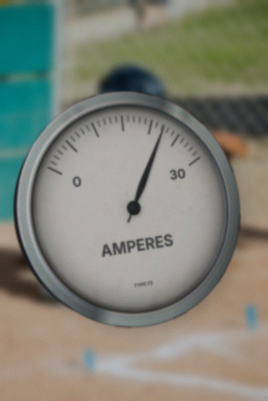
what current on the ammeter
22 A
